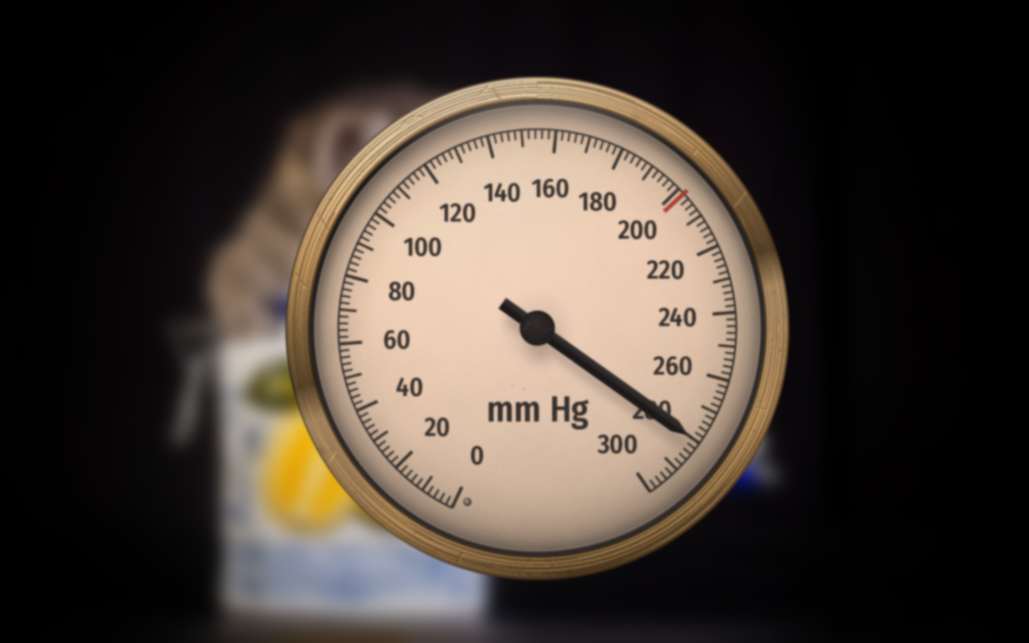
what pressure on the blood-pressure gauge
280 mmHg
